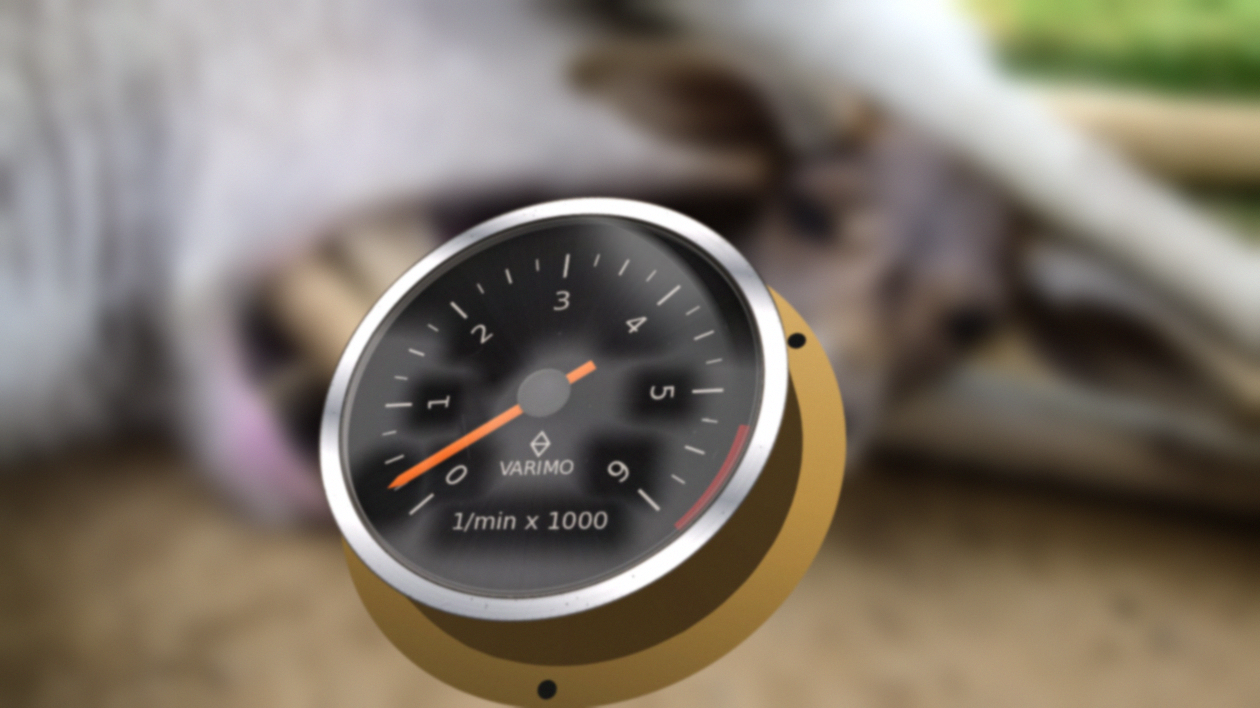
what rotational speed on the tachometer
250 rpm
